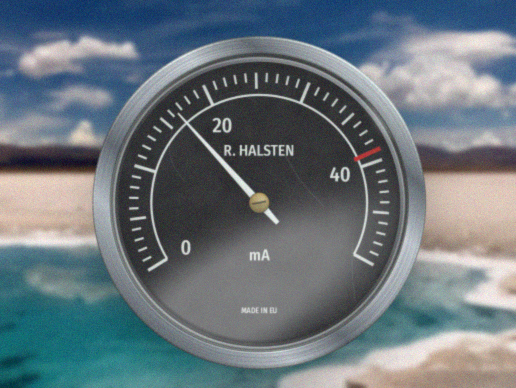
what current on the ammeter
16.5 mA
